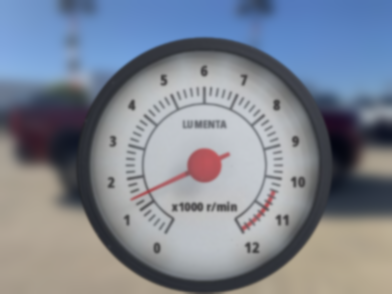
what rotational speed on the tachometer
1400 rpm
